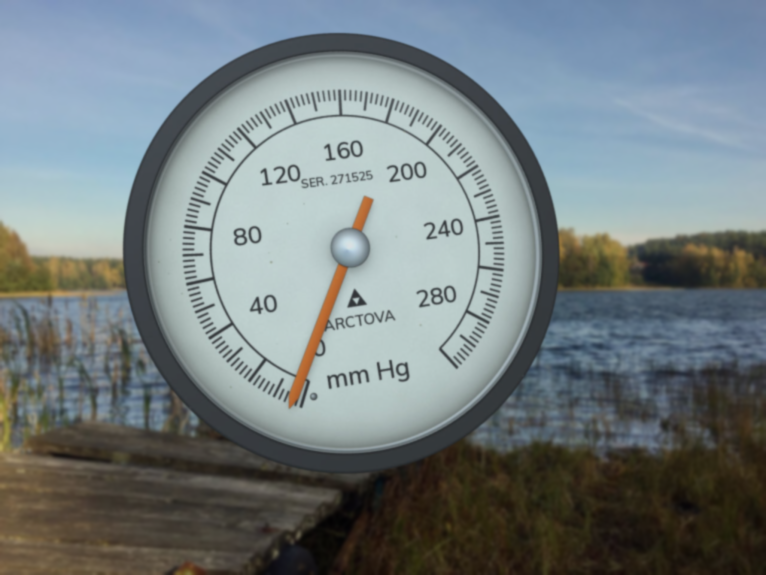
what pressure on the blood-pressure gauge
4 mmHg
